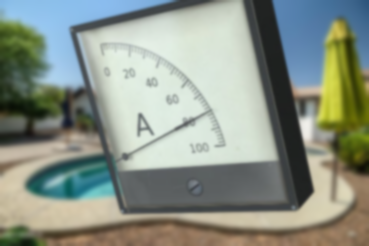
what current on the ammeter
80 A
